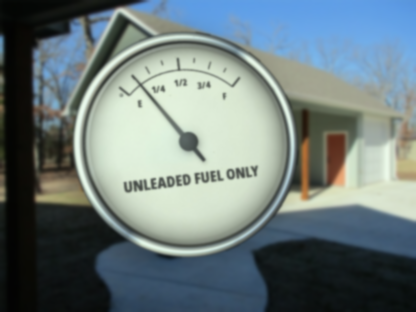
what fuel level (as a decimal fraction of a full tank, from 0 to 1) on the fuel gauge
0.125
